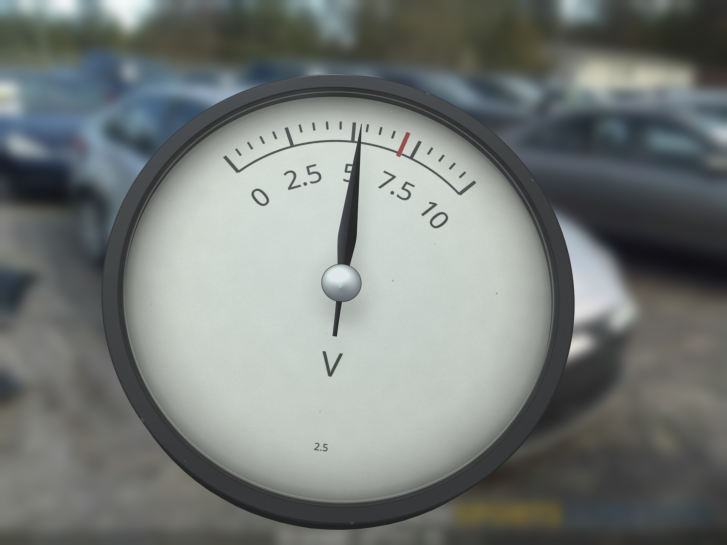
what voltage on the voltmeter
5.25 V
